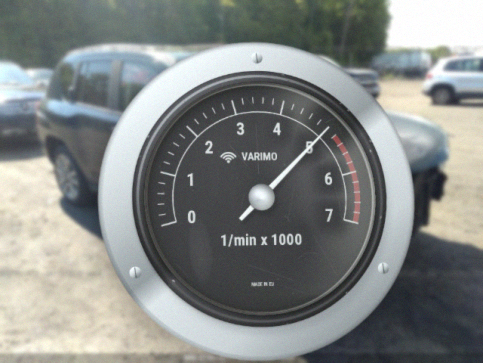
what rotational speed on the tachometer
5000 rpm
